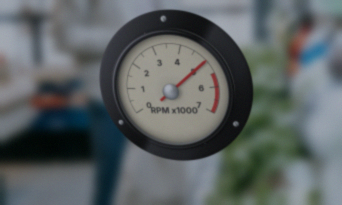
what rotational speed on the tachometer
5000 rpm
